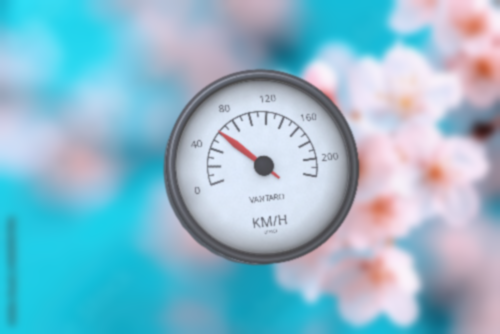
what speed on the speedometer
60 km/h
